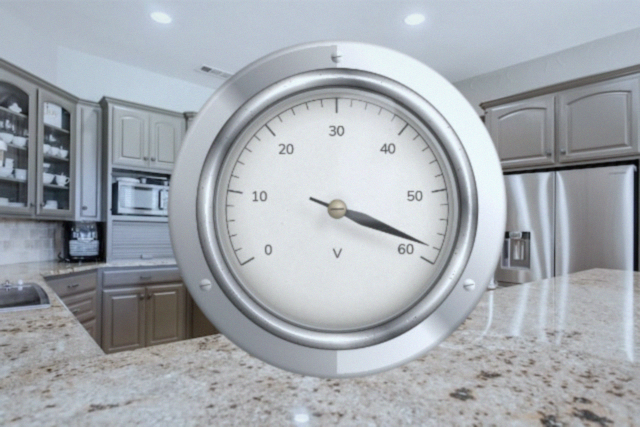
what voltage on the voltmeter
58 V
